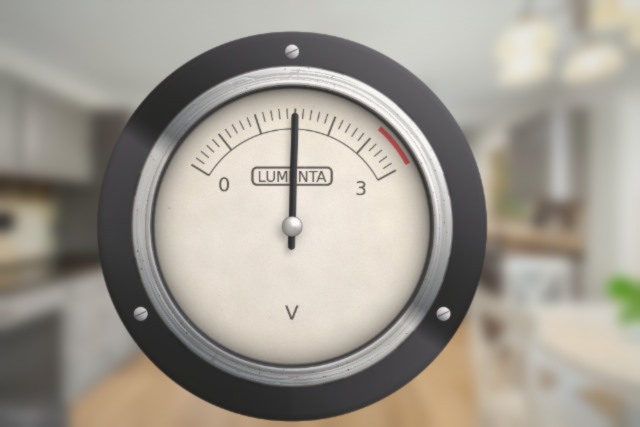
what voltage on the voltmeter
1.5 V
